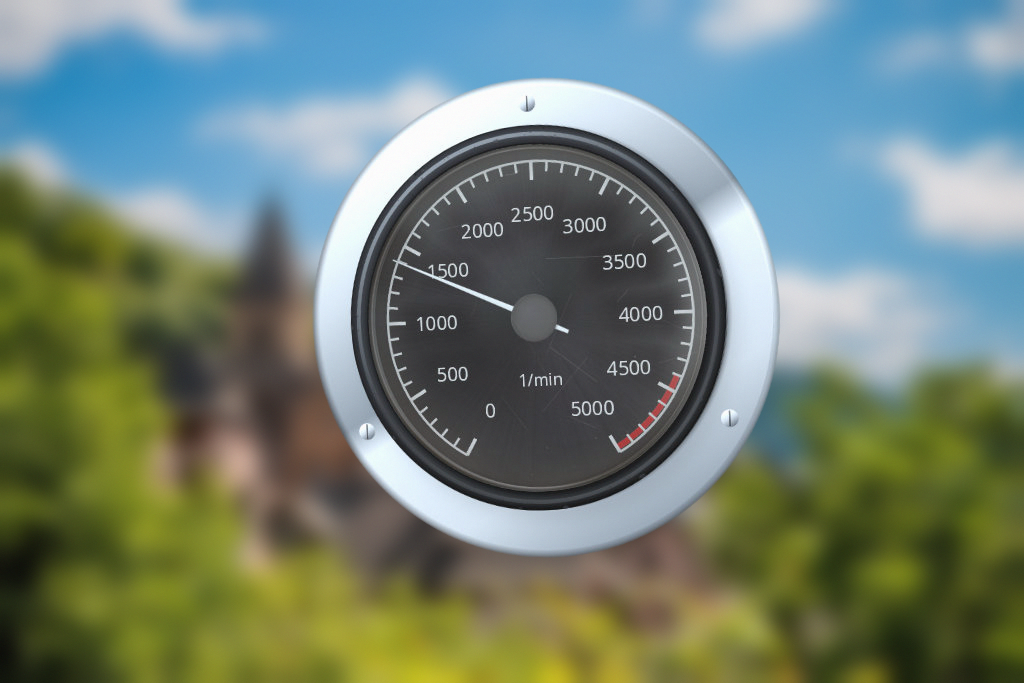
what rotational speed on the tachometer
1400 rpm
